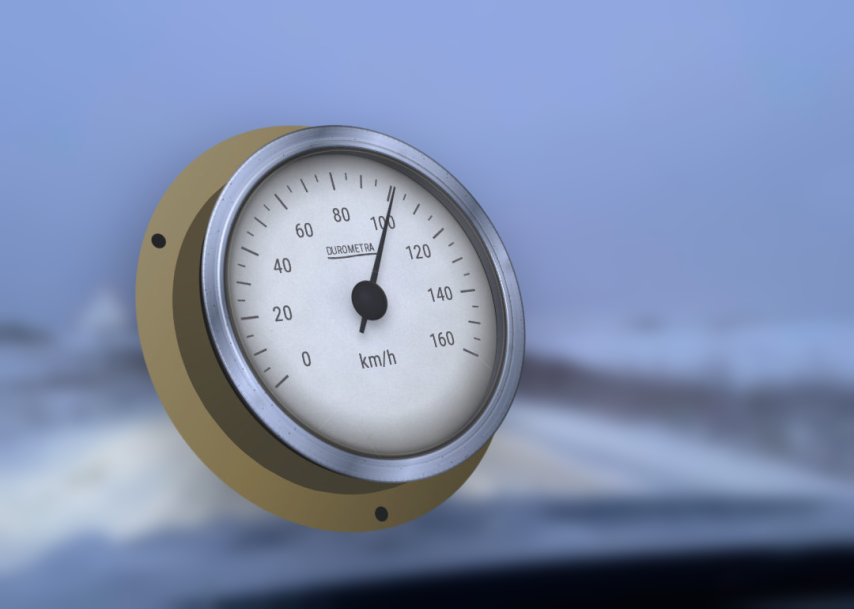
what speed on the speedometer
100 km/h
